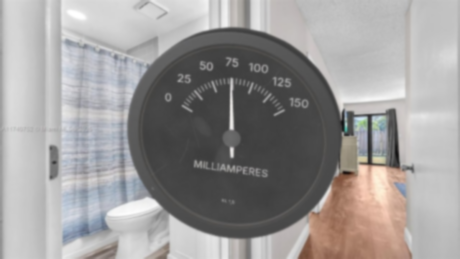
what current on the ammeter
75 mA
